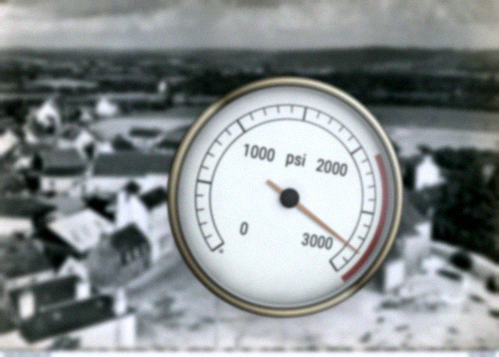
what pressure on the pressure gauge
2800 psi
